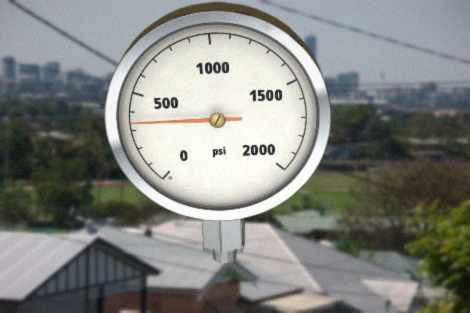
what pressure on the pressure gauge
350 psi
